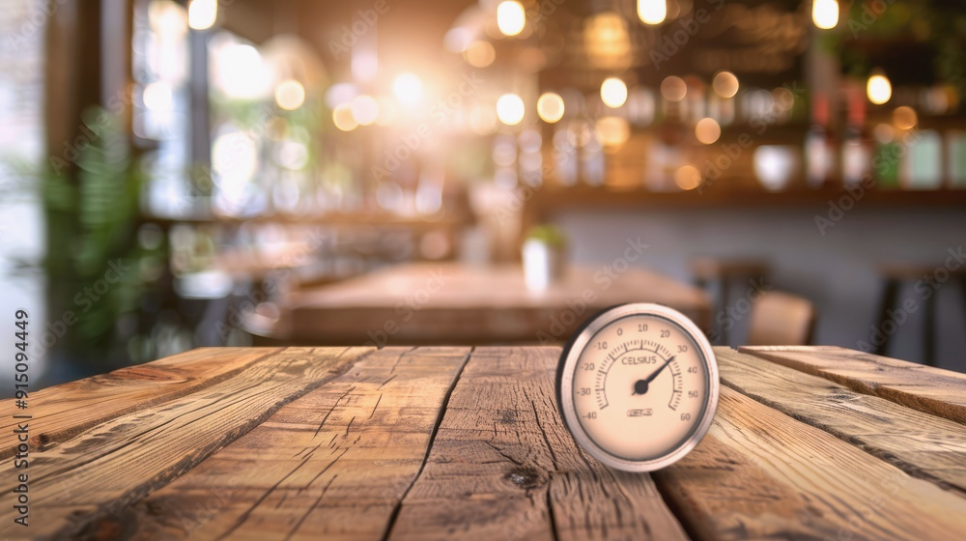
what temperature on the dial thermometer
30 °C
